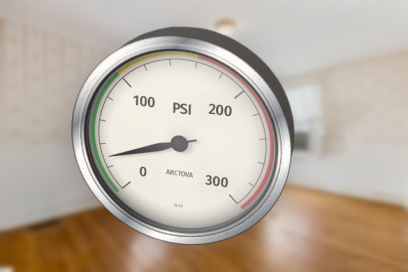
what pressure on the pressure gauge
30 psi
